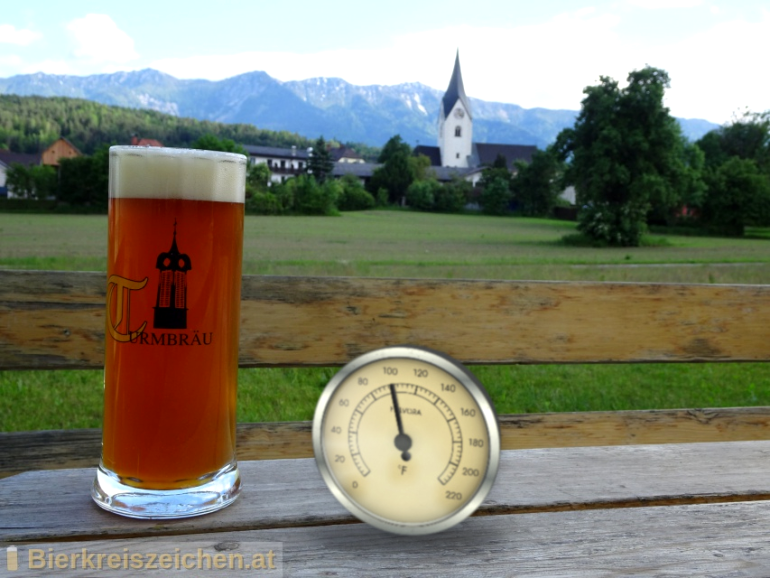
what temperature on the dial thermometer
100 °F
